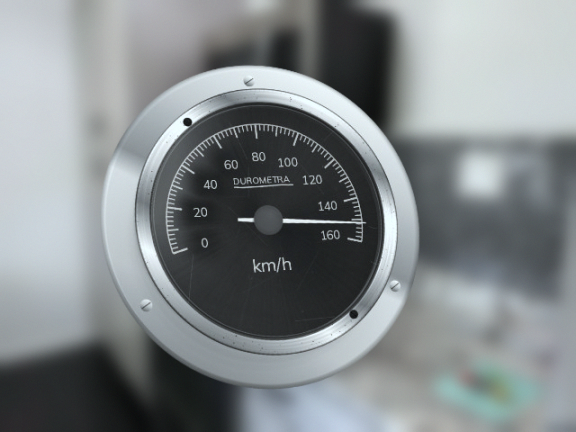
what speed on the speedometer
152 km/h
